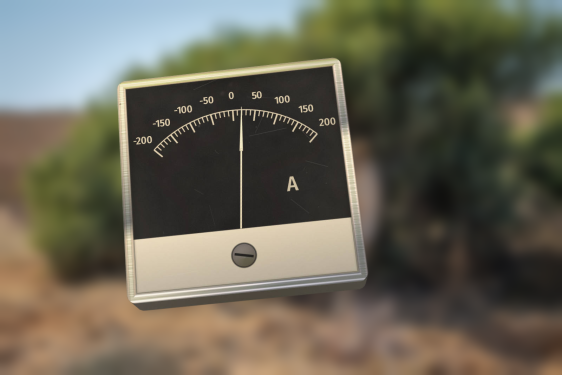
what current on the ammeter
20 A
